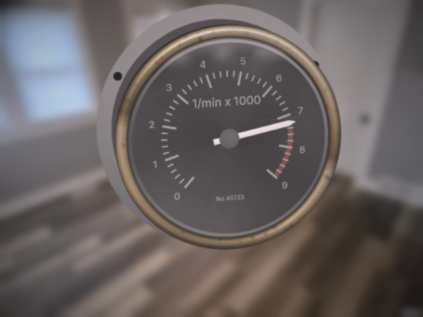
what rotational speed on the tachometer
7200 rpm
